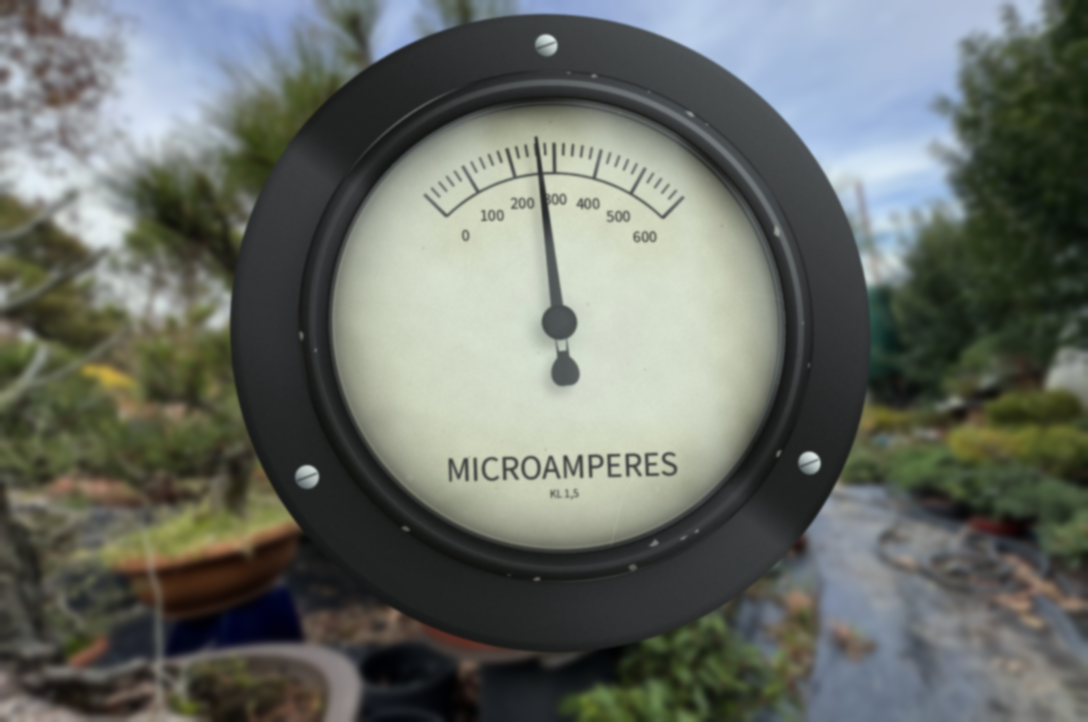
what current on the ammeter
260 µA
